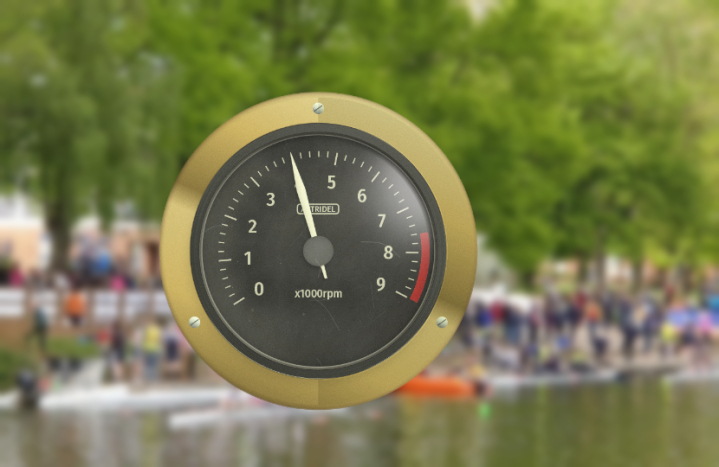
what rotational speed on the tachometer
4000 rpm
